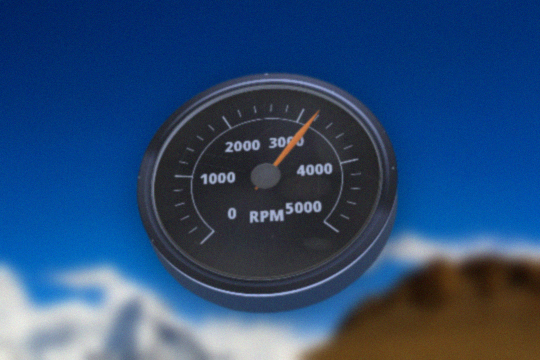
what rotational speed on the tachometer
3200 rpm
